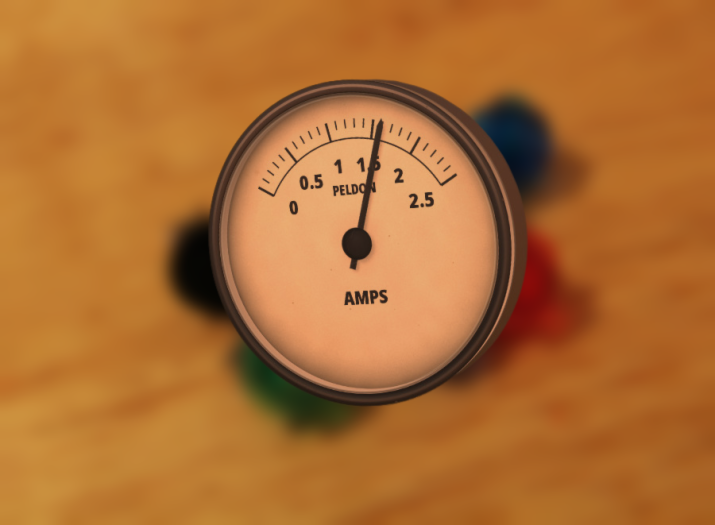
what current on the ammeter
1.6 A
